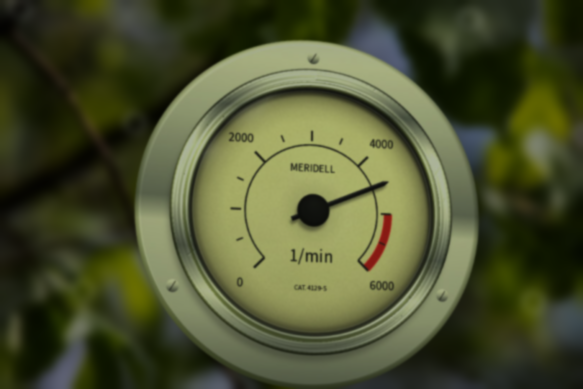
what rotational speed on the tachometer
4500 rpm
